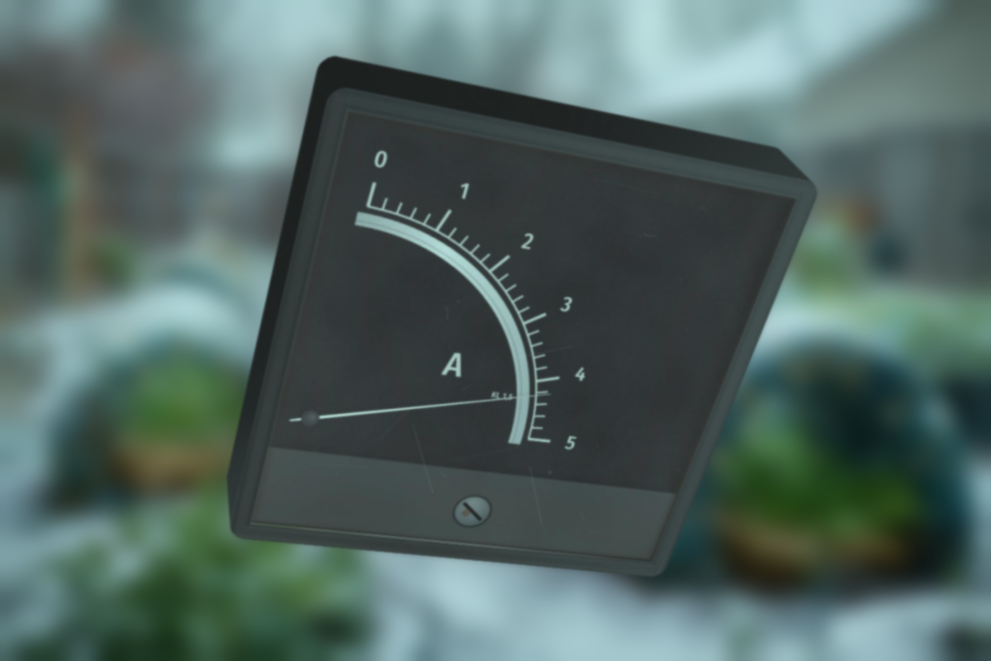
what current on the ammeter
4.2 A
